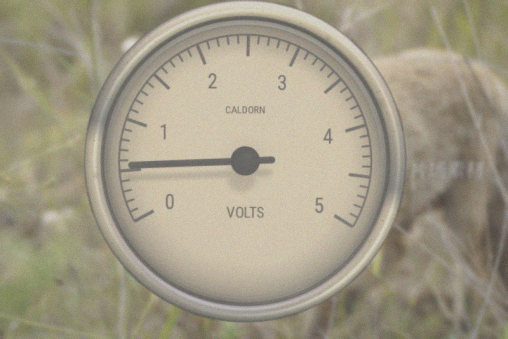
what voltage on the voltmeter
0.55 V
